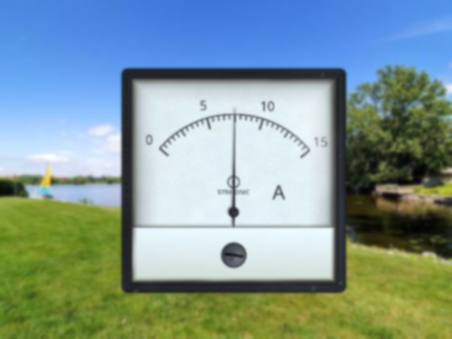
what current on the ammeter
7.5 A
